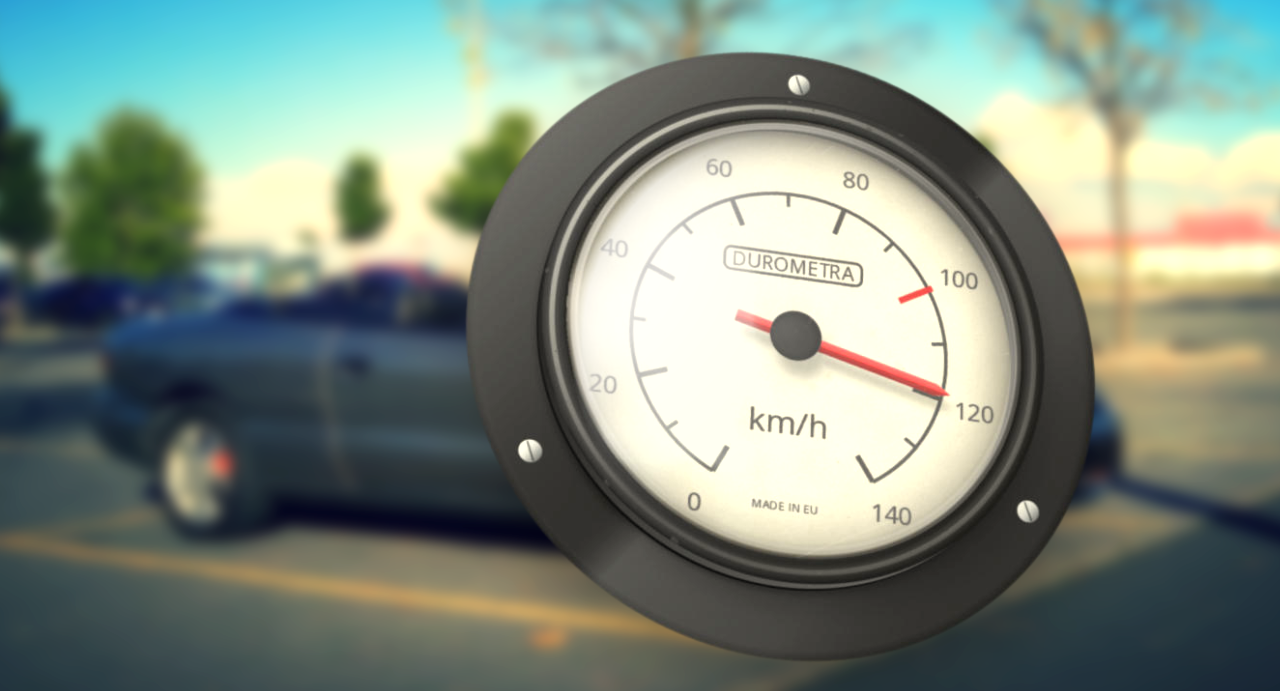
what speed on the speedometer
120 km/h
